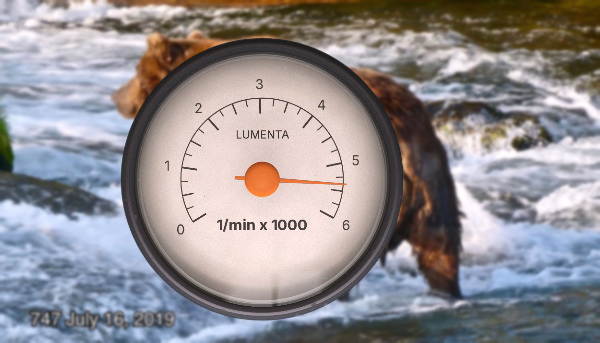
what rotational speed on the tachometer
5375 rpm
